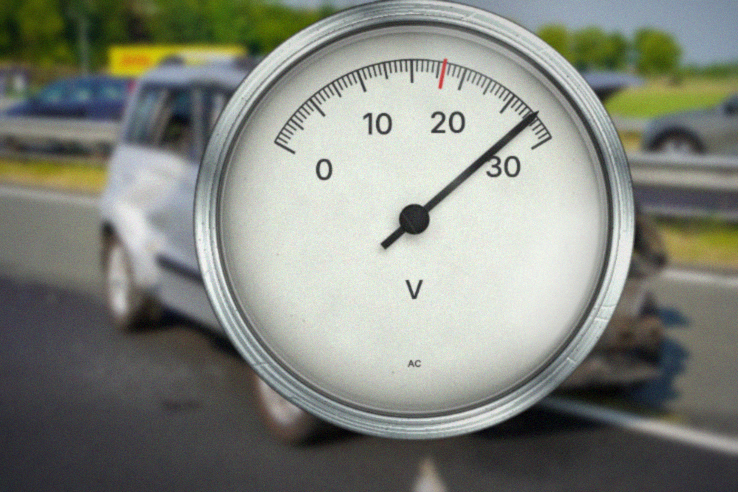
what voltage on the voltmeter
27.5 V
